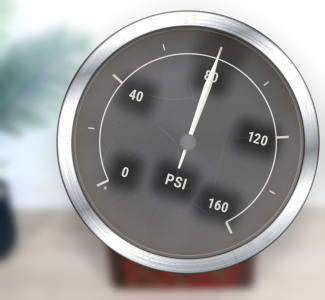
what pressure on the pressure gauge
80 psi
